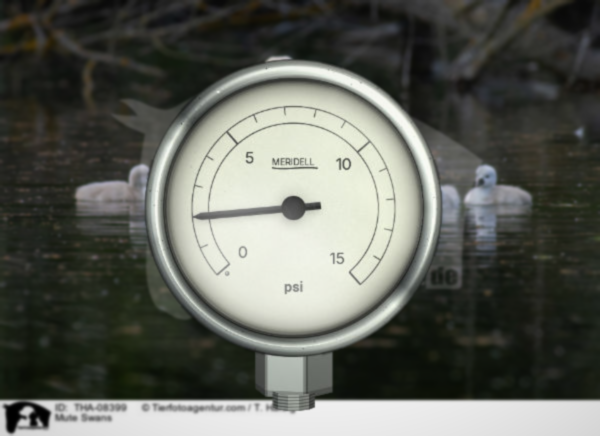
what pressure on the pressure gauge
2 psi
